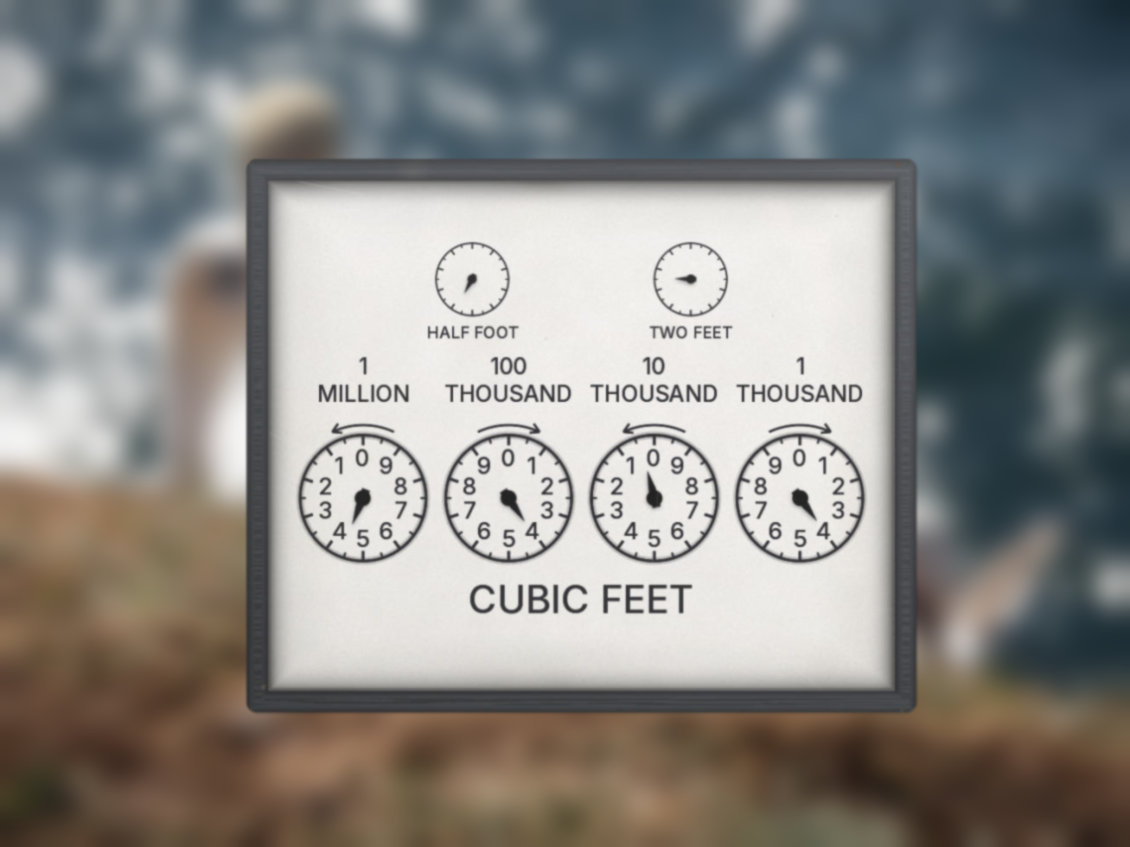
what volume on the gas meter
440400 ft³
